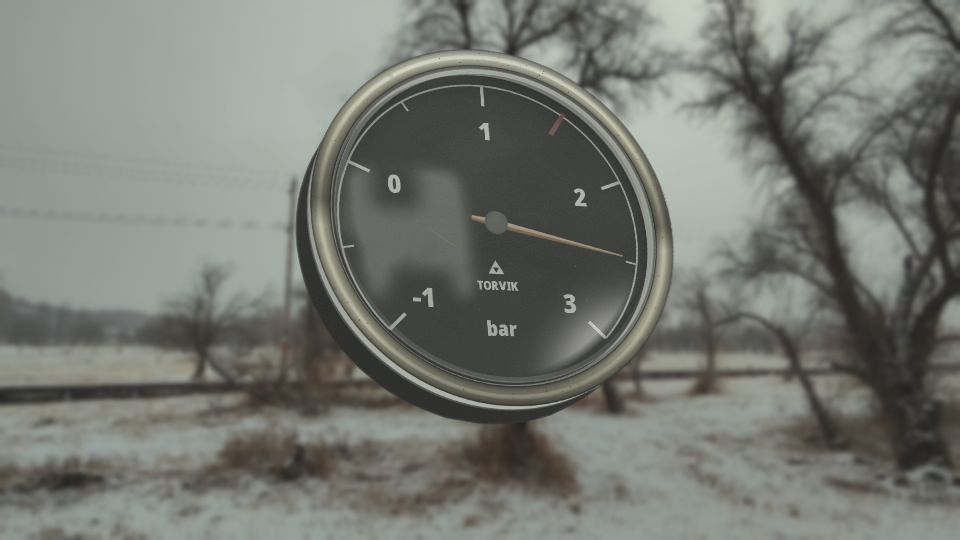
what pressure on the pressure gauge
2.5 bar
